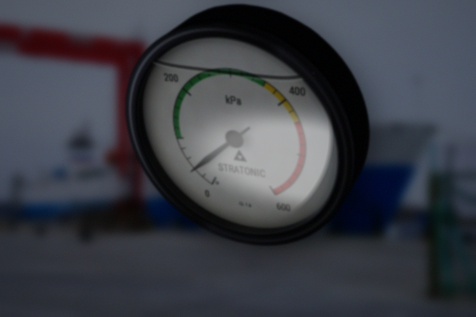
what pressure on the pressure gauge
40 kPa
